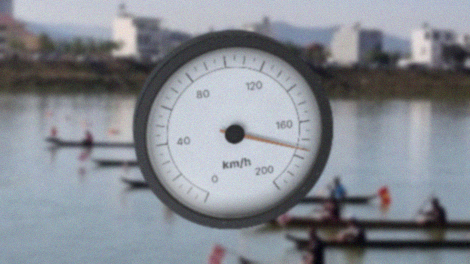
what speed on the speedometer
175 km/h
